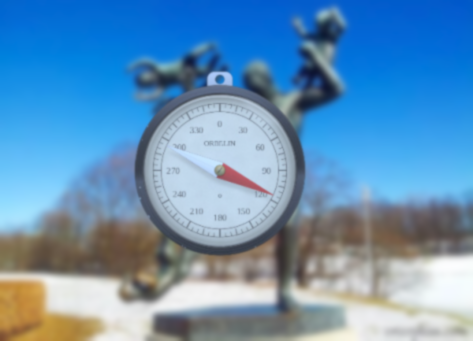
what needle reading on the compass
115 °
